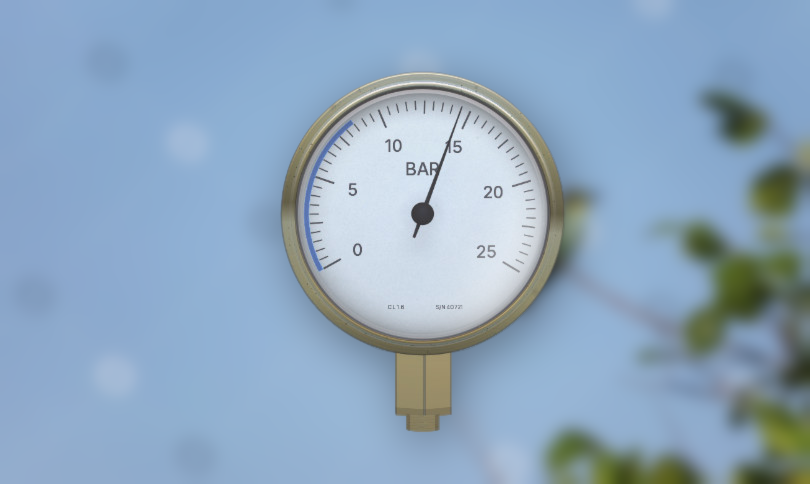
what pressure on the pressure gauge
14.5 bar
